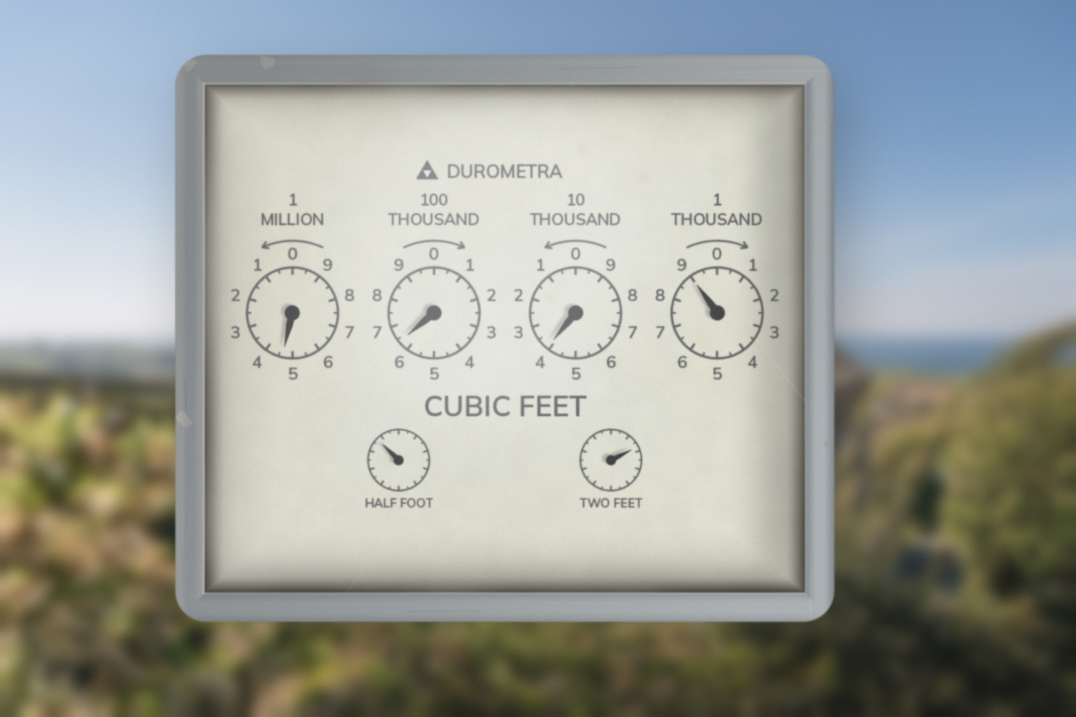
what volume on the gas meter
463900 ft³
